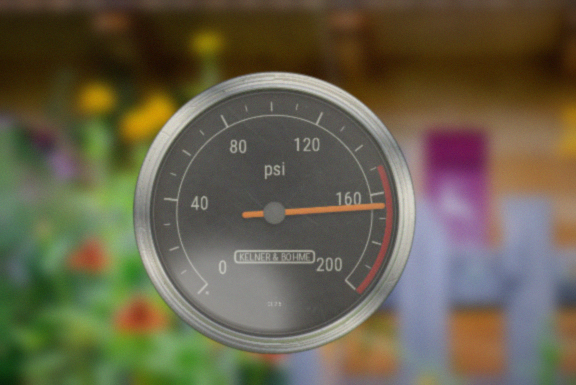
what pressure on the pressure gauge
165 psi
